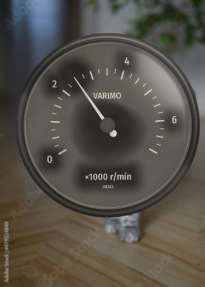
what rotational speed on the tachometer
2500 rpm
